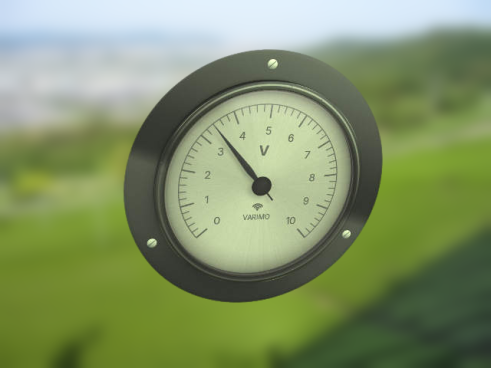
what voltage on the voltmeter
3.4 V
